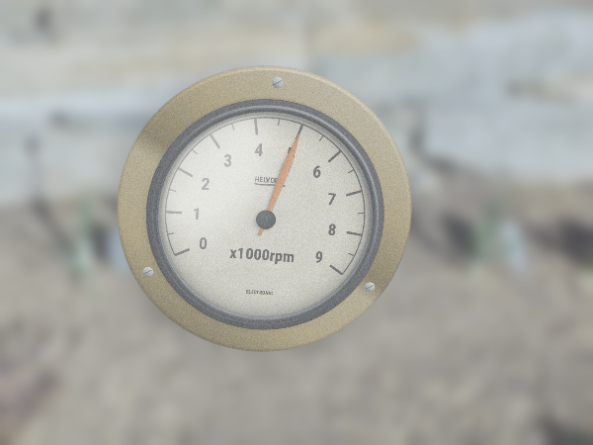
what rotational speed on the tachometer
5000 rpm
